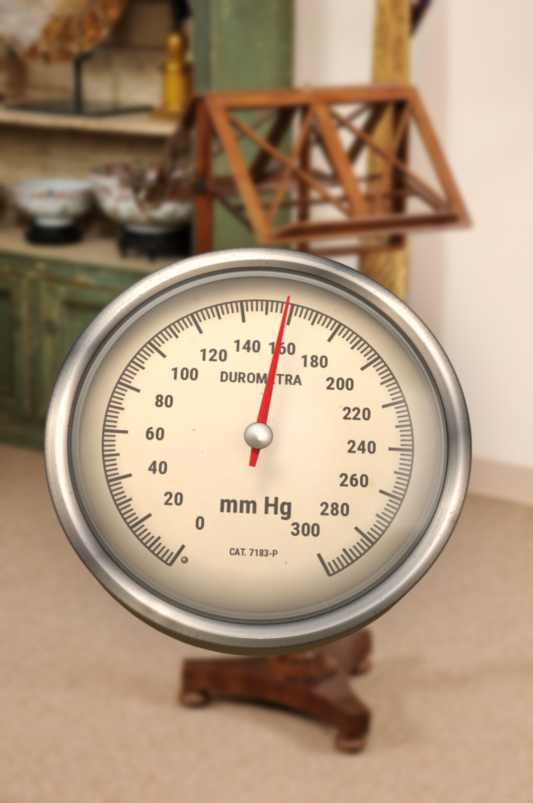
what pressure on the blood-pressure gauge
158 mmHg
